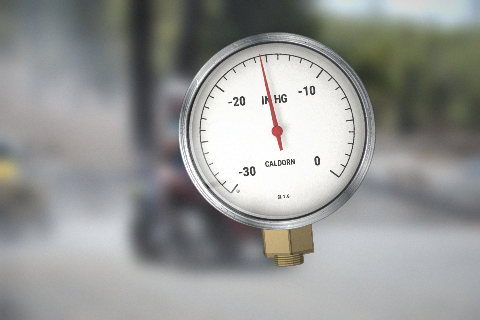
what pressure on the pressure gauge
-15.5 inHg
